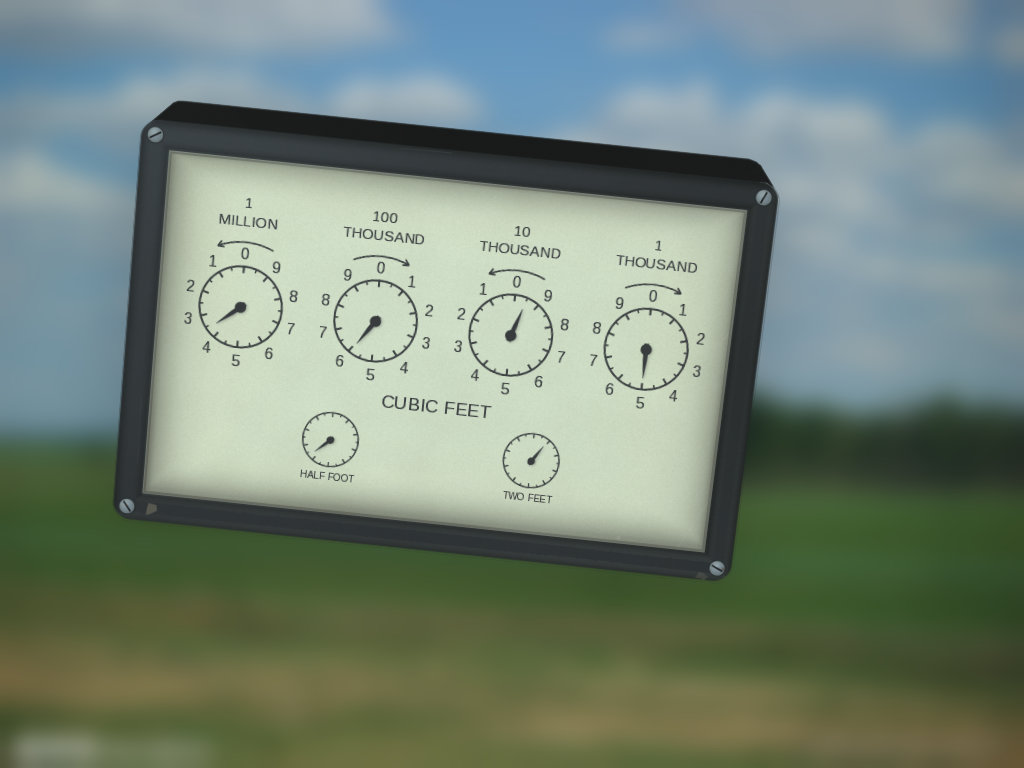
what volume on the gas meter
359500 ft³
